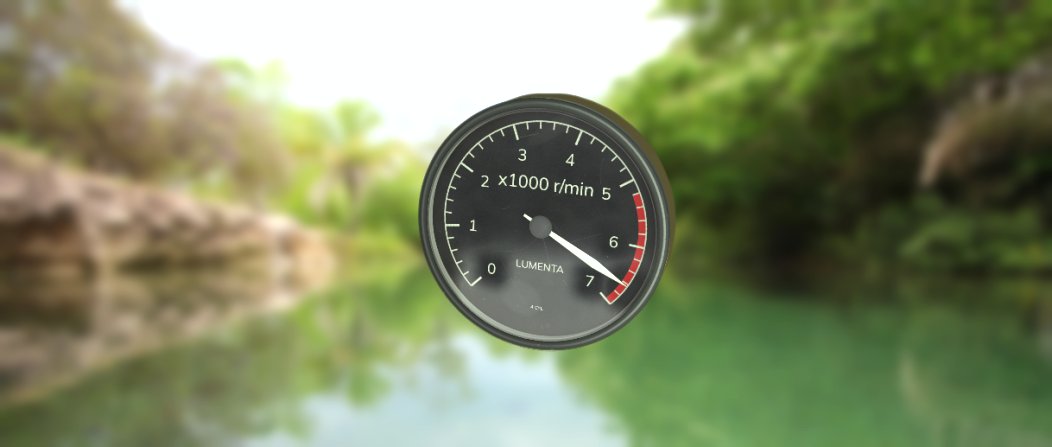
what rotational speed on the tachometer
6600 rpm
